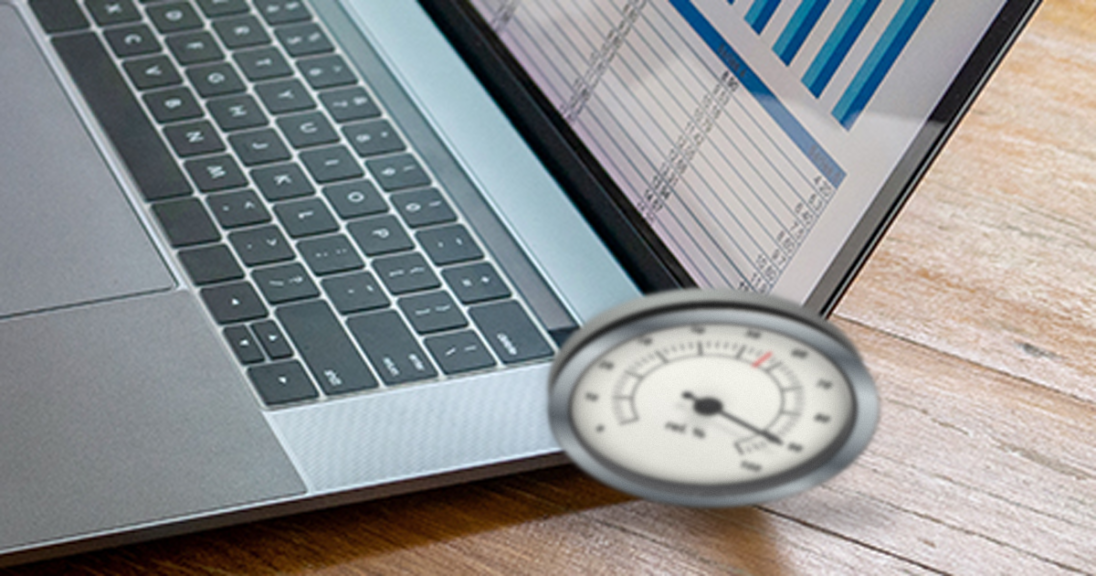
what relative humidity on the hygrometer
90 %
